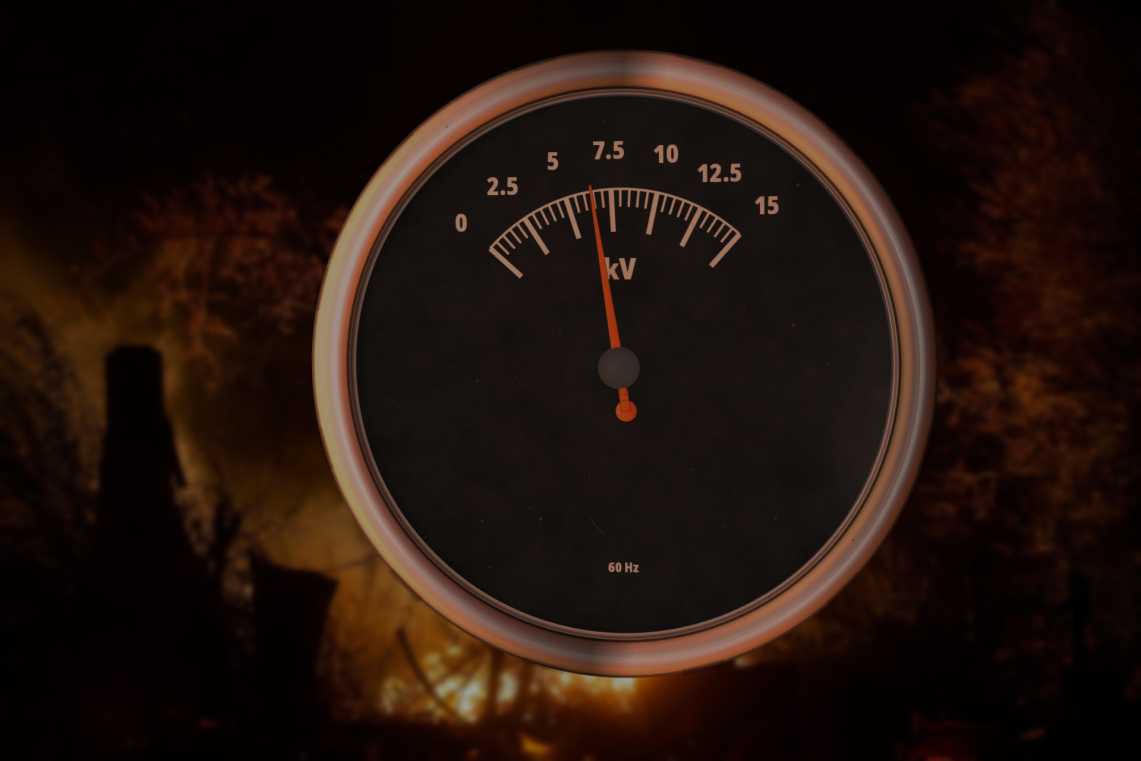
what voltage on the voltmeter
6.5 kV
